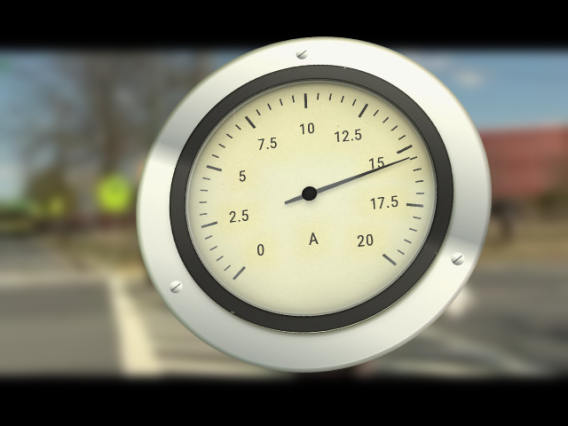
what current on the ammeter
15.5 A
